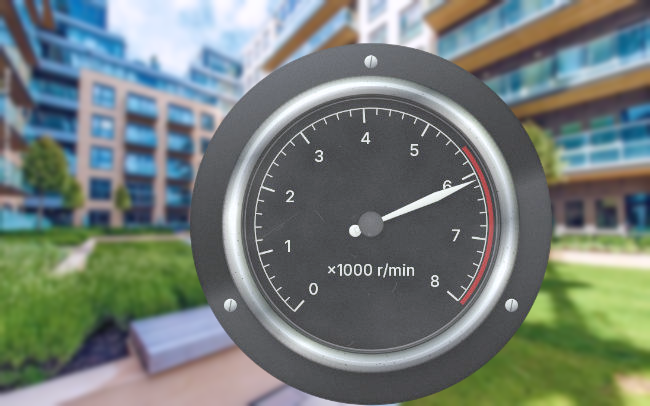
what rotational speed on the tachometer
6100 rpm
